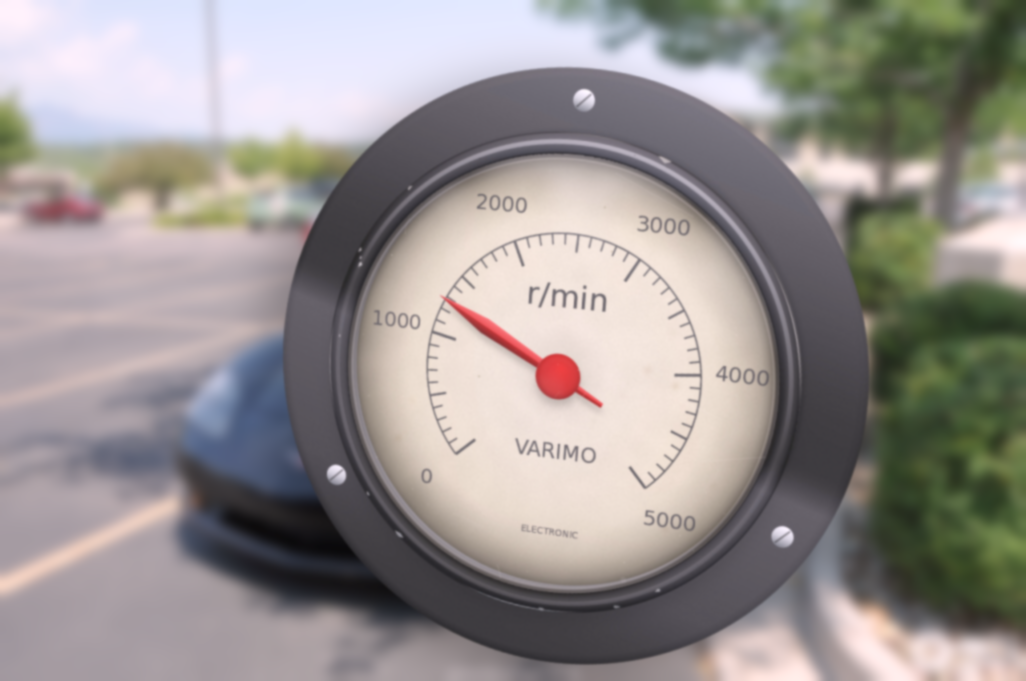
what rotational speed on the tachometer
1300 rpm
